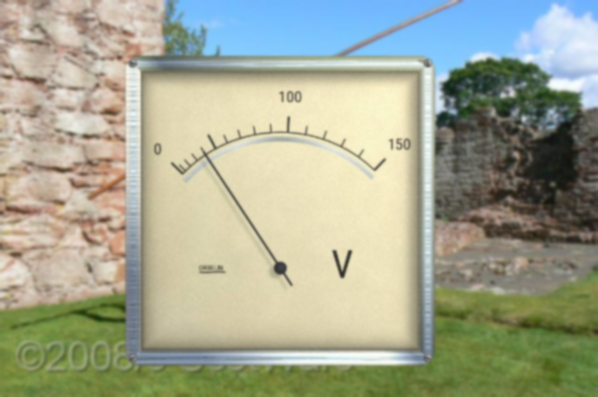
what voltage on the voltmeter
40 V
